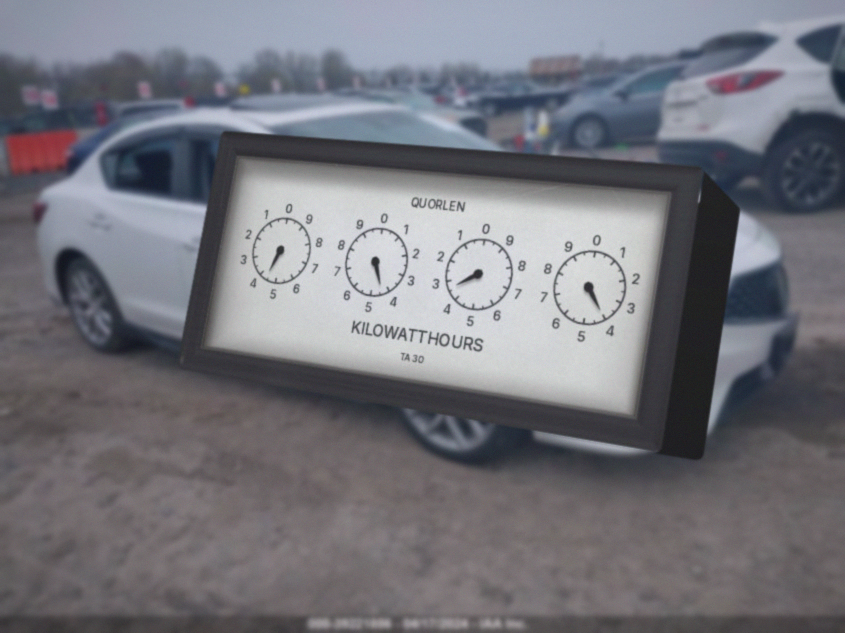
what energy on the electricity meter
4434 kWh
